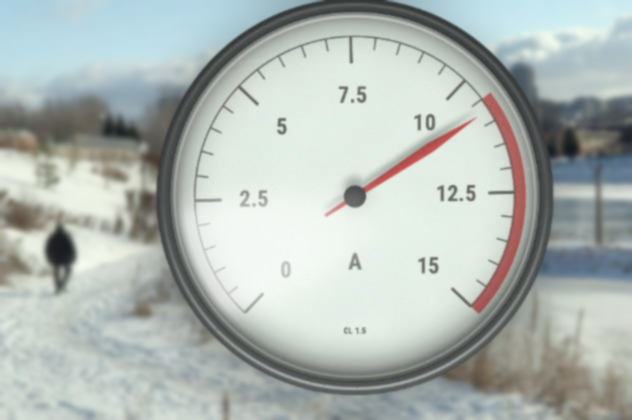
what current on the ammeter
10.75 A
